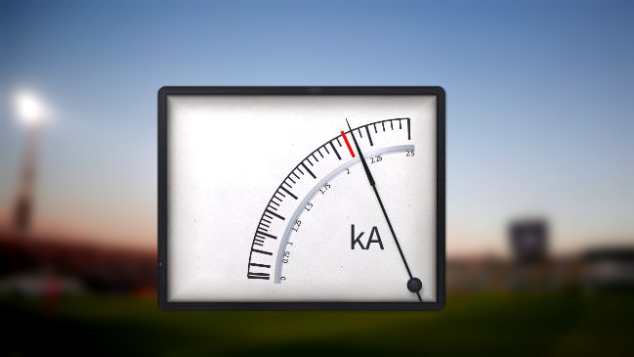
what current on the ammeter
2.15 kA
